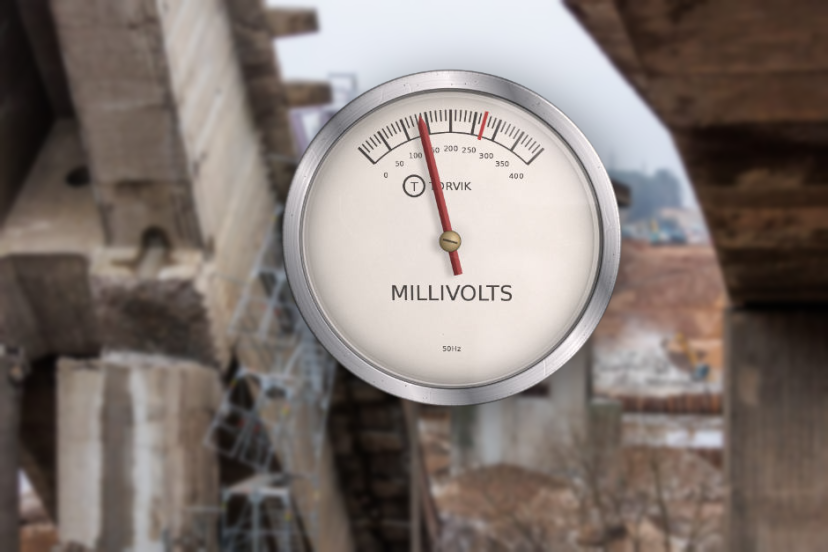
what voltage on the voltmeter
140 mV
